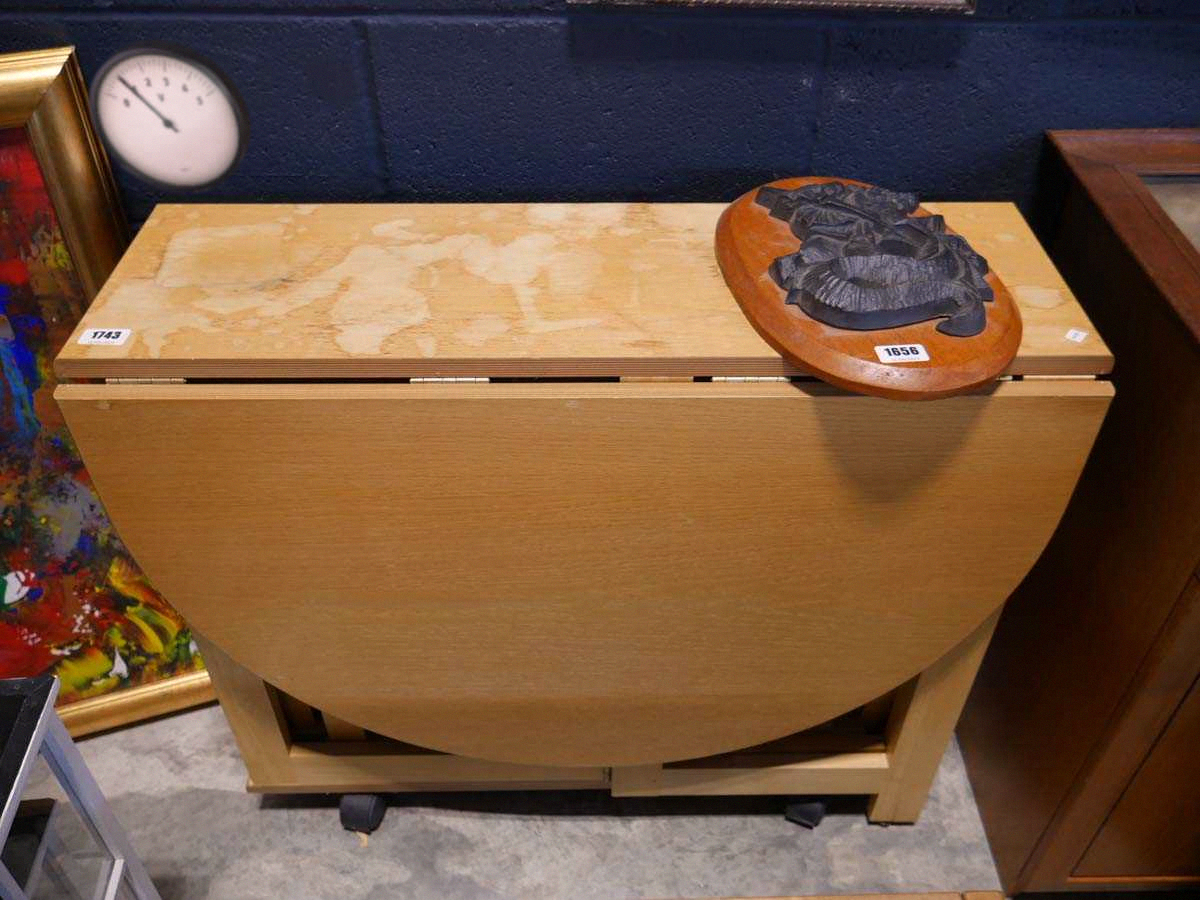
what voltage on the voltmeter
1 V
